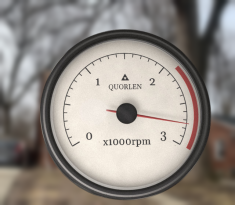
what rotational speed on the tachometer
2750 rpm
